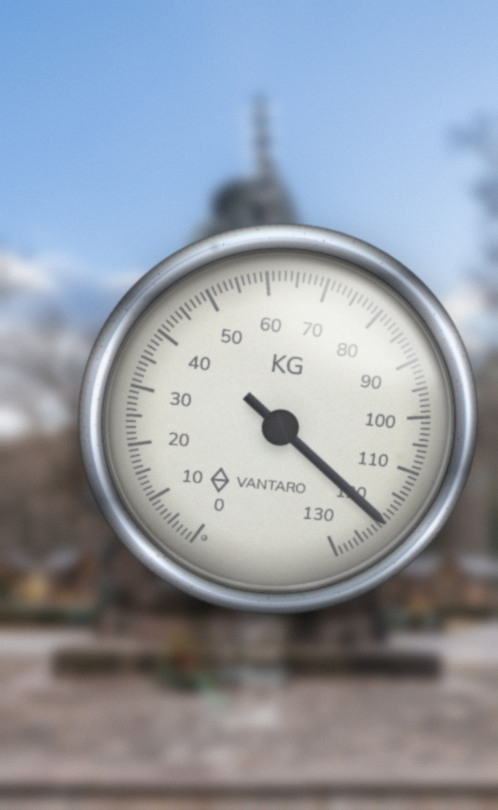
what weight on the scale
120 kg
